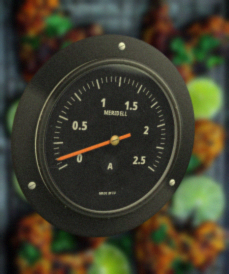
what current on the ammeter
0.1 A
